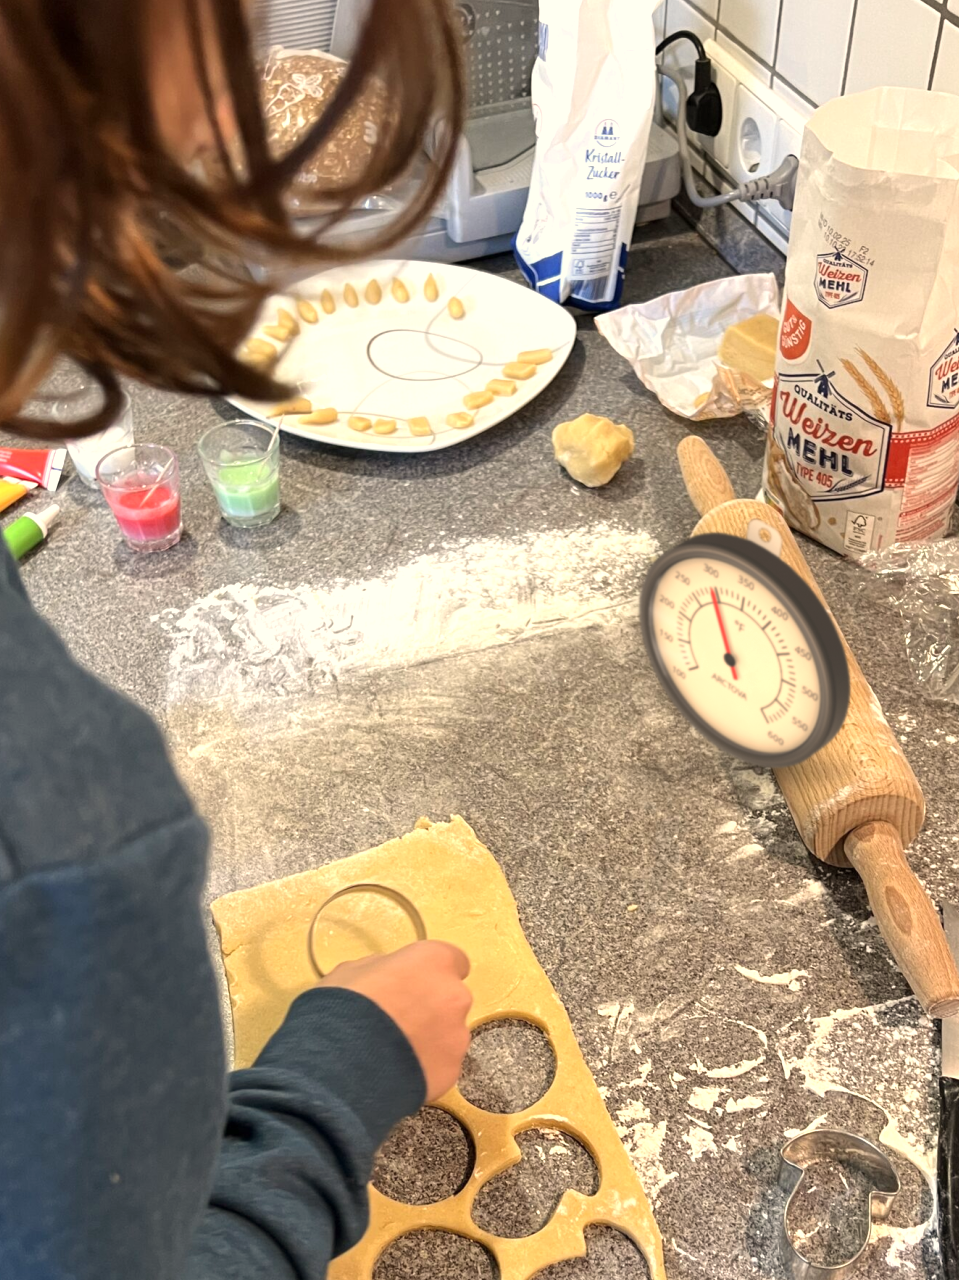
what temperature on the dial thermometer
300 °F
